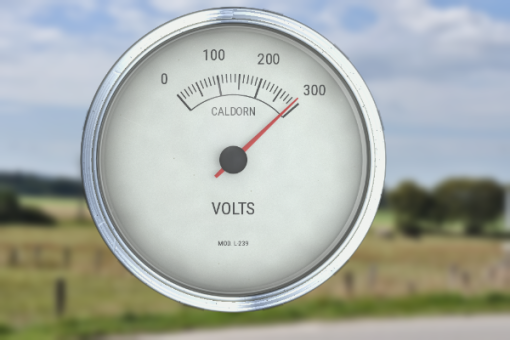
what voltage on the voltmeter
290 V
